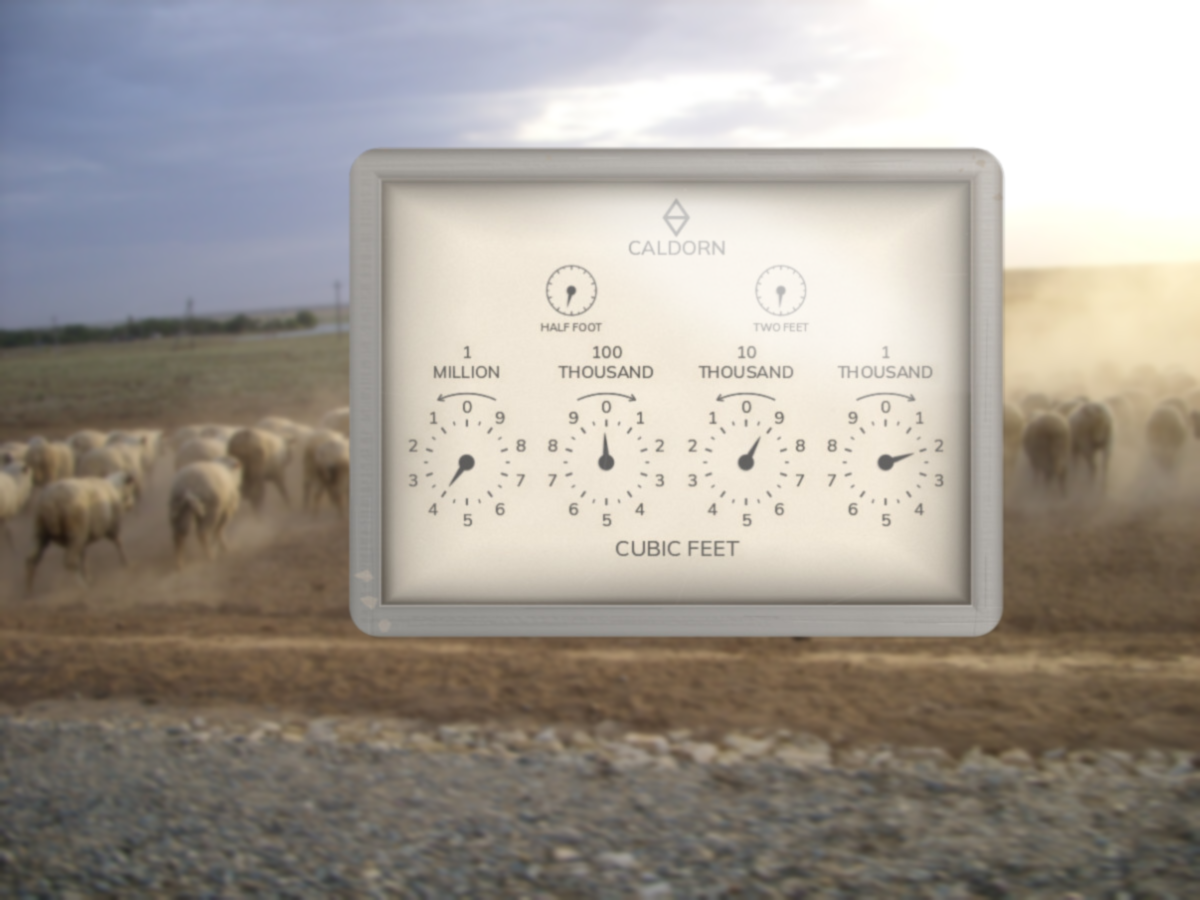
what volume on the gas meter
399200 ft³
